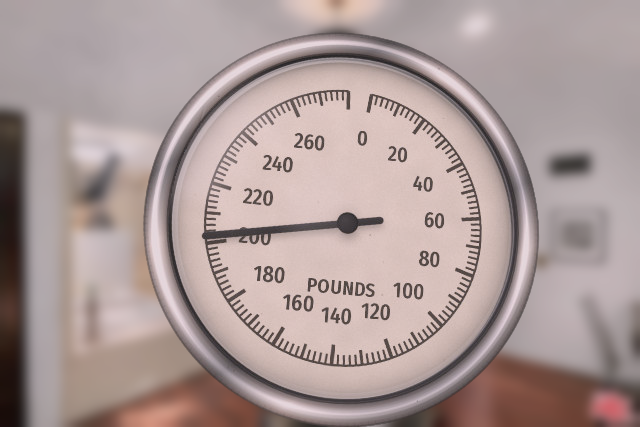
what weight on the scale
202 lb
